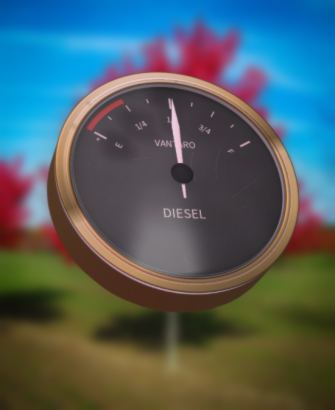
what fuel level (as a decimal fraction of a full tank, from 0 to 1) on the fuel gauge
0.5
